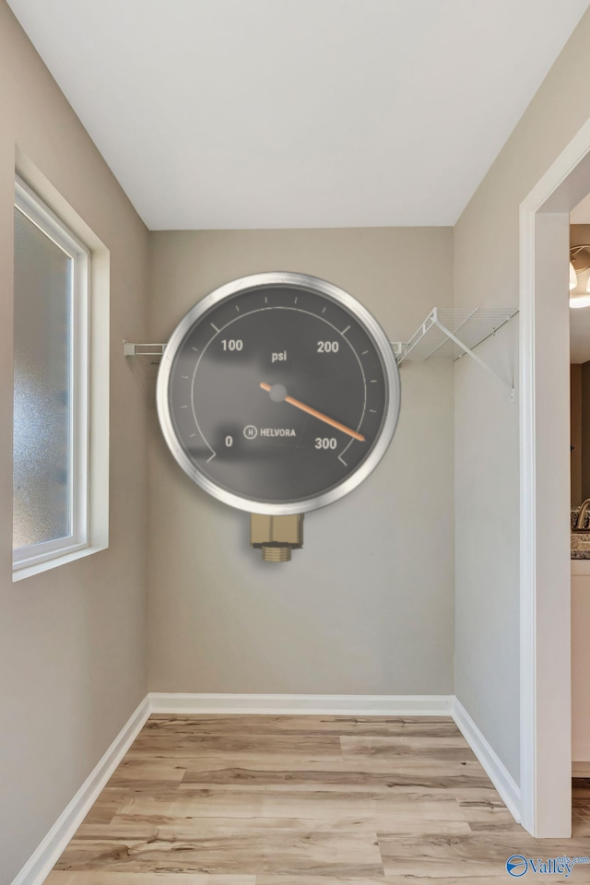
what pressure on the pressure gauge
280 psi
